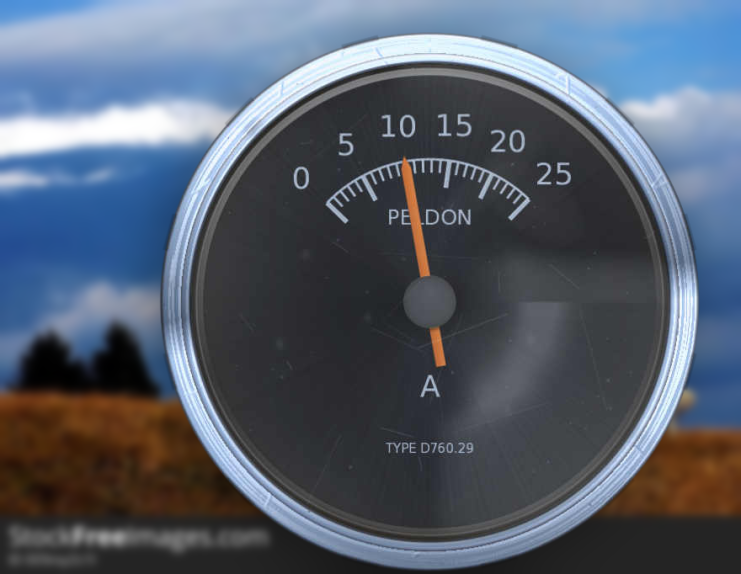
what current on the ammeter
10 A
